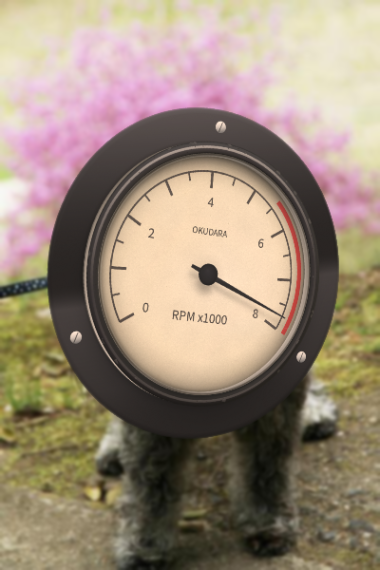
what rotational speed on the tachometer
7750 rpm
